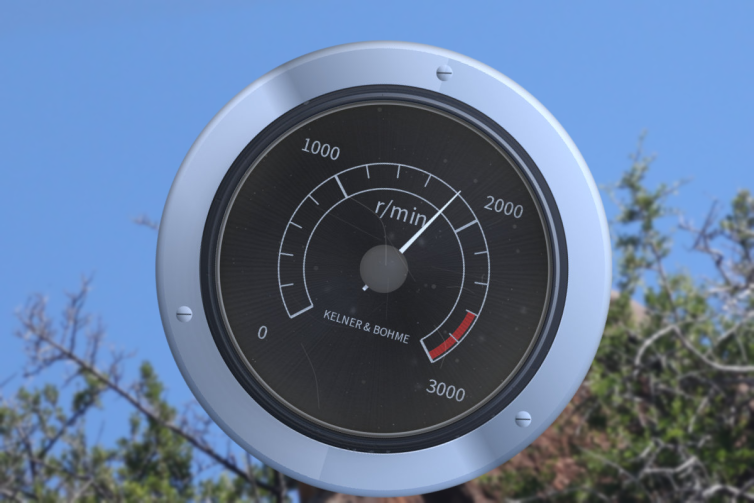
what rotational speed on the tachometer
1800 rpm
